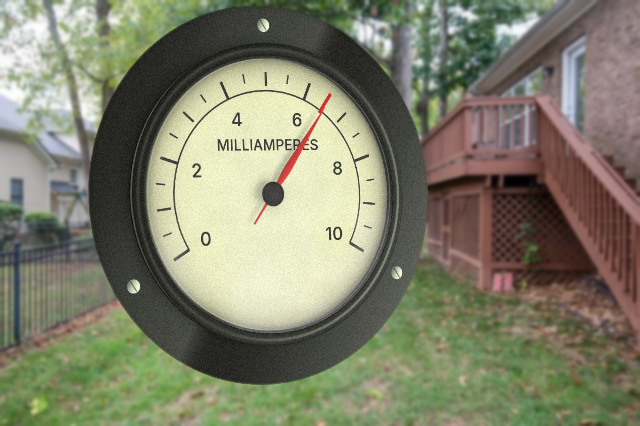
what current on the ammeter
6.5 mA
